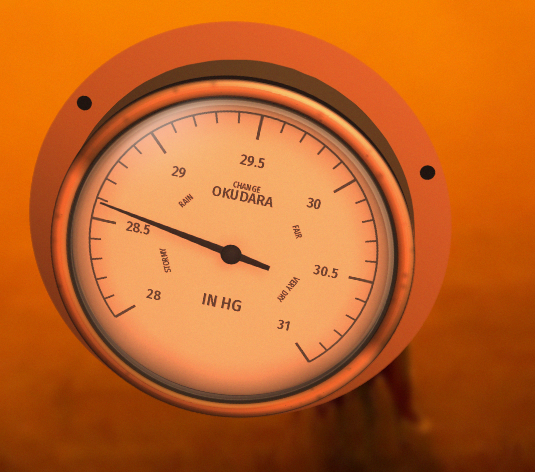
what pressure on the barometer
28.6 inHg
